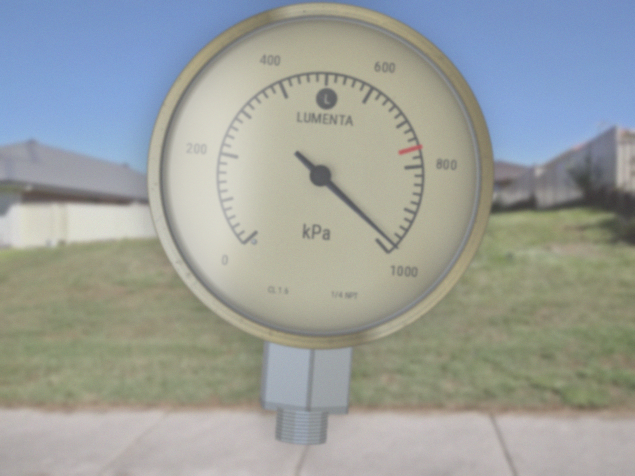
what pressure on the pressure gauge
980 kPa
